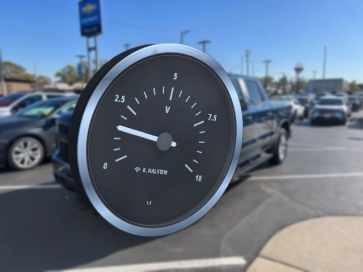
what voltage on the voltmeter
1.5 V
